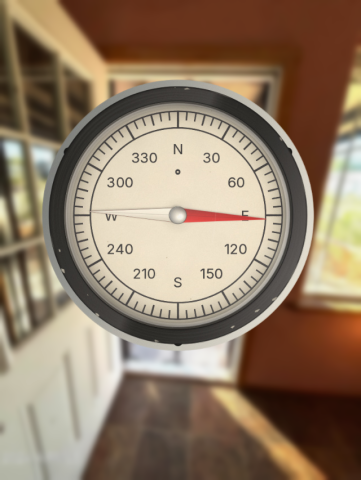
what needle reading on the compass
92.5 °
